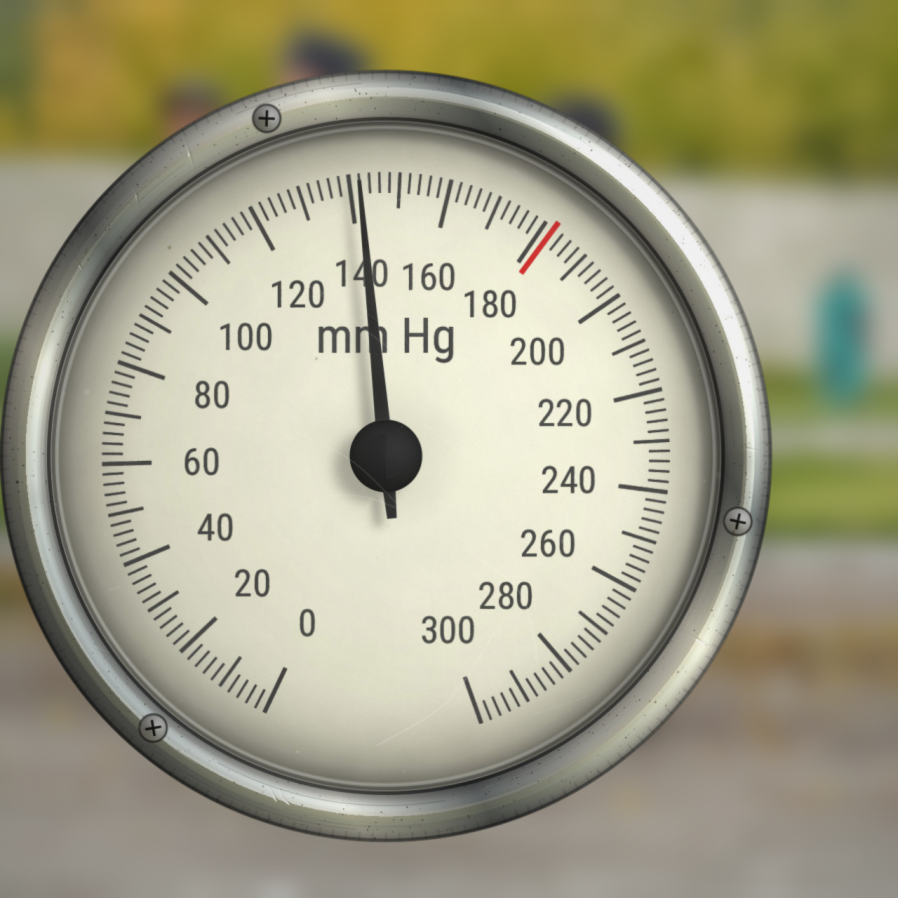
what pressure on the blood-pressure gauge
142 mmHg
